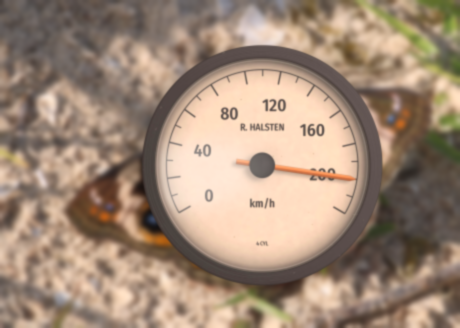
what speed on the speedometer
200 km/h
